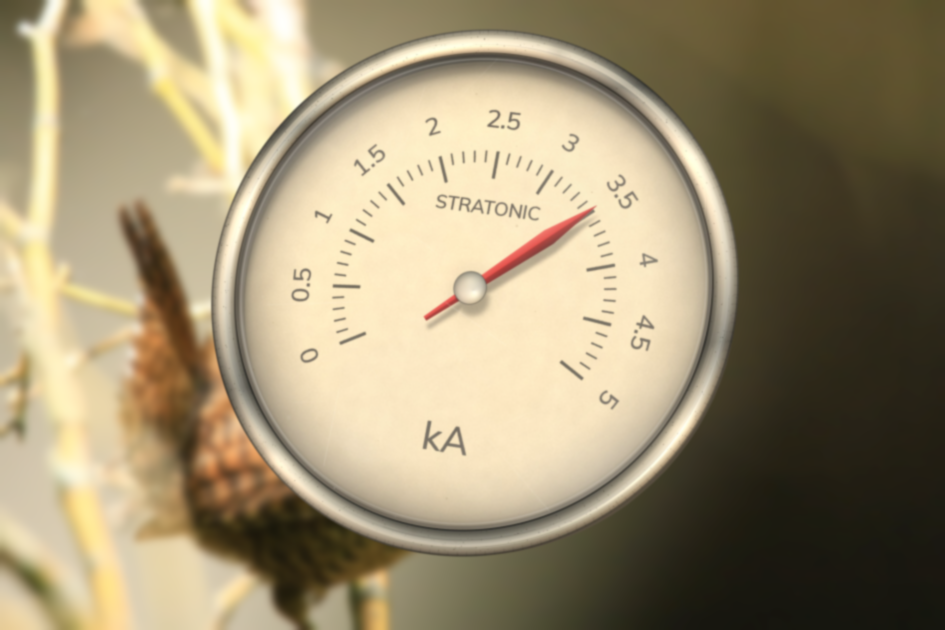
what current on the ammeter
3.5 kA
